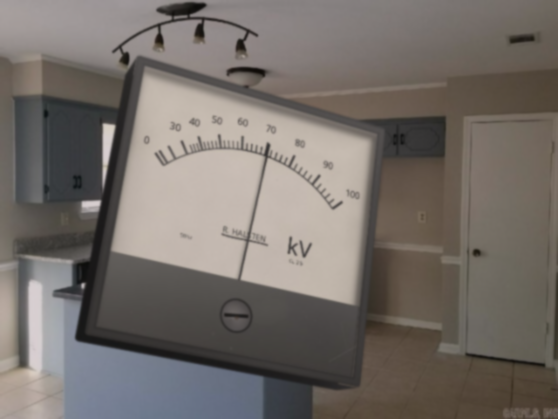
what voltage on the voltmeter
70 kV
